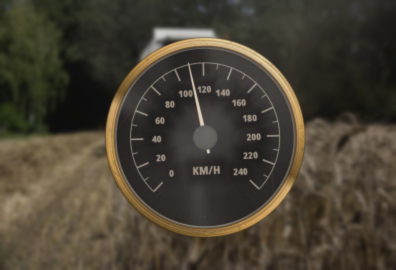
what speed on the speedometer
110 km/h
